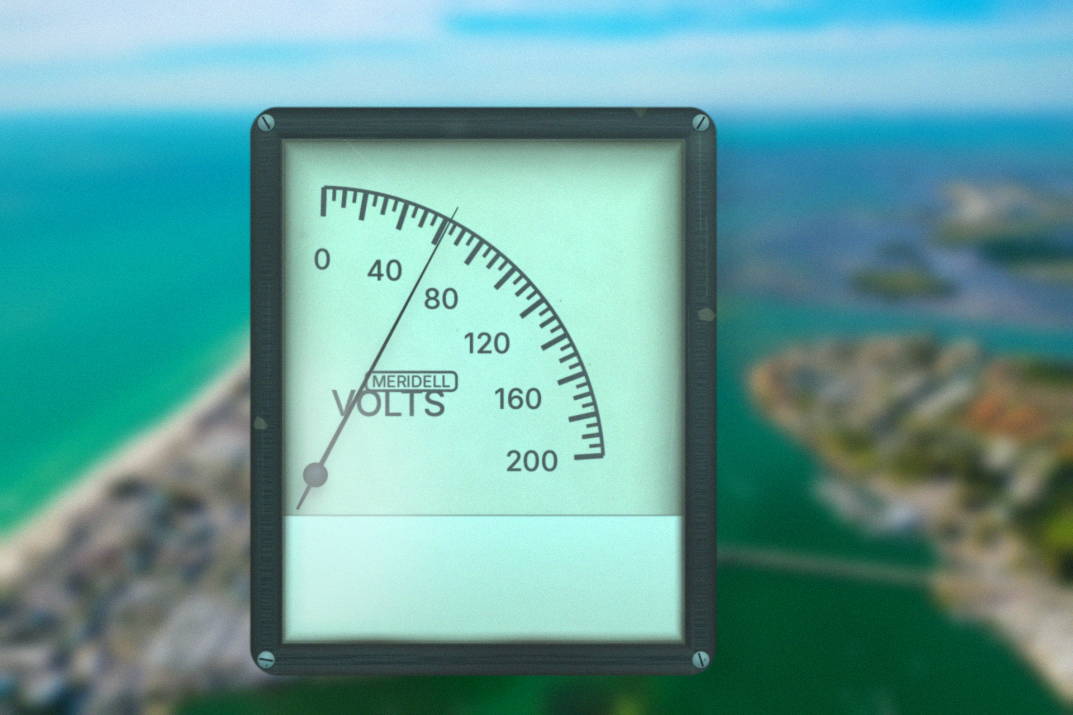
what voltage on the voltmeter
62.5 V
